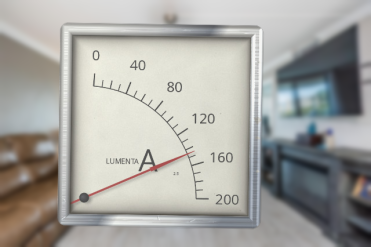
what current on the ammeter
145 A
